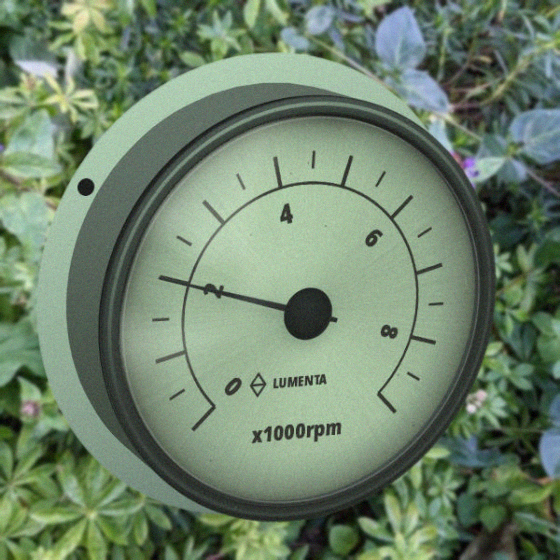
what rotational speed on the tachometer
2000 rpm
